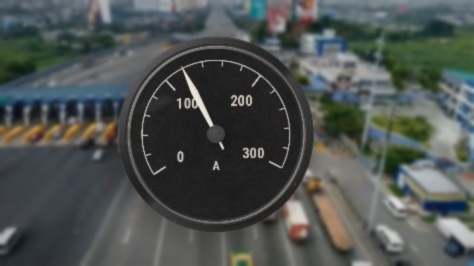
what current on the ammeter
120 A
